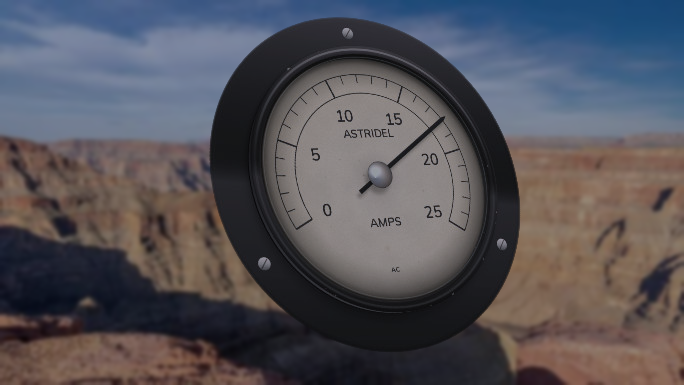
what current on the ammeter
18 A
